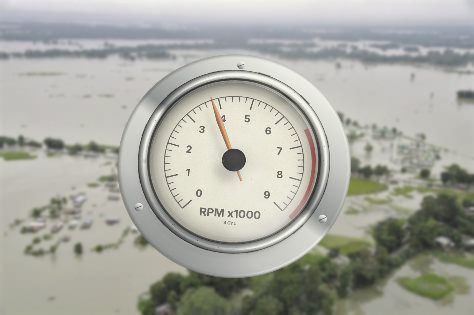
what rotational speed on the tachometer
3800 rpm
